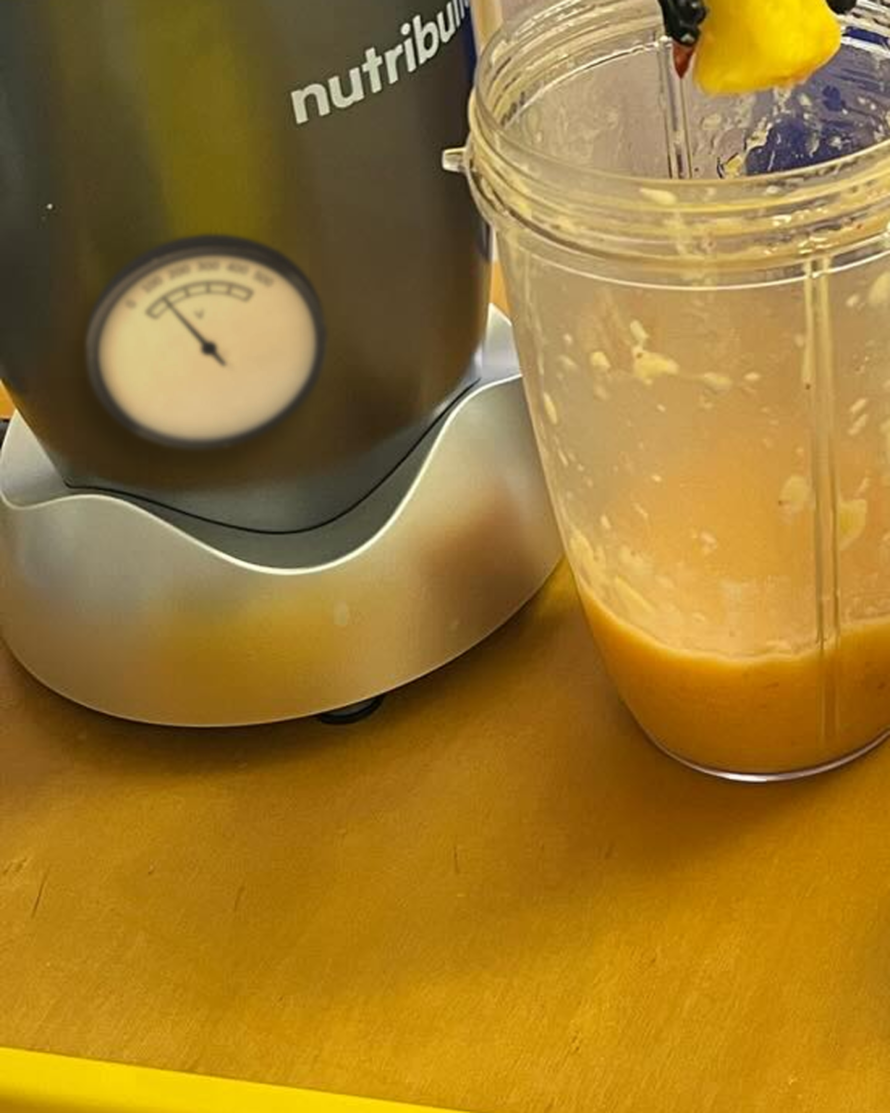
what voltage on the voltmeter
100 V
